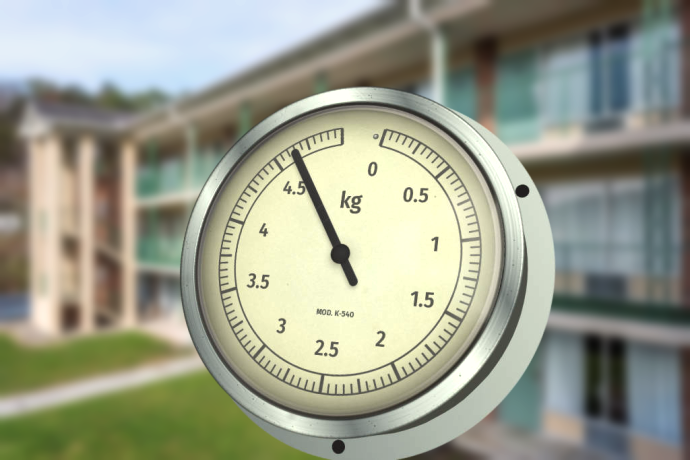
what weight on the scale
4.65 kg
